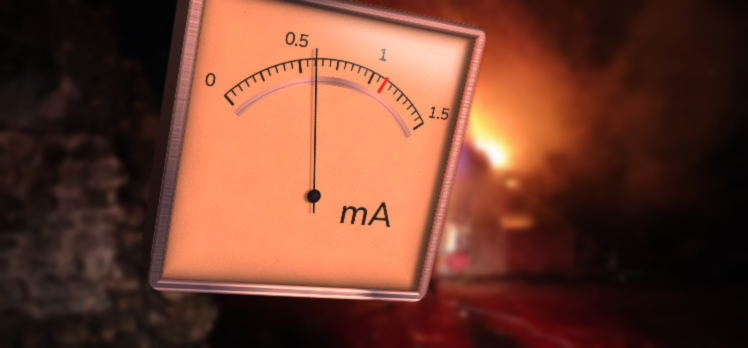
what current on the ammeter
0.6 mA
